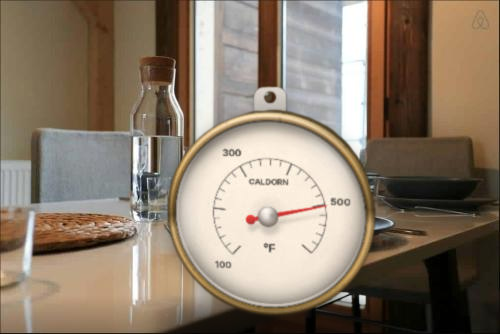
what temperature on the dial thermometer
500 °F
